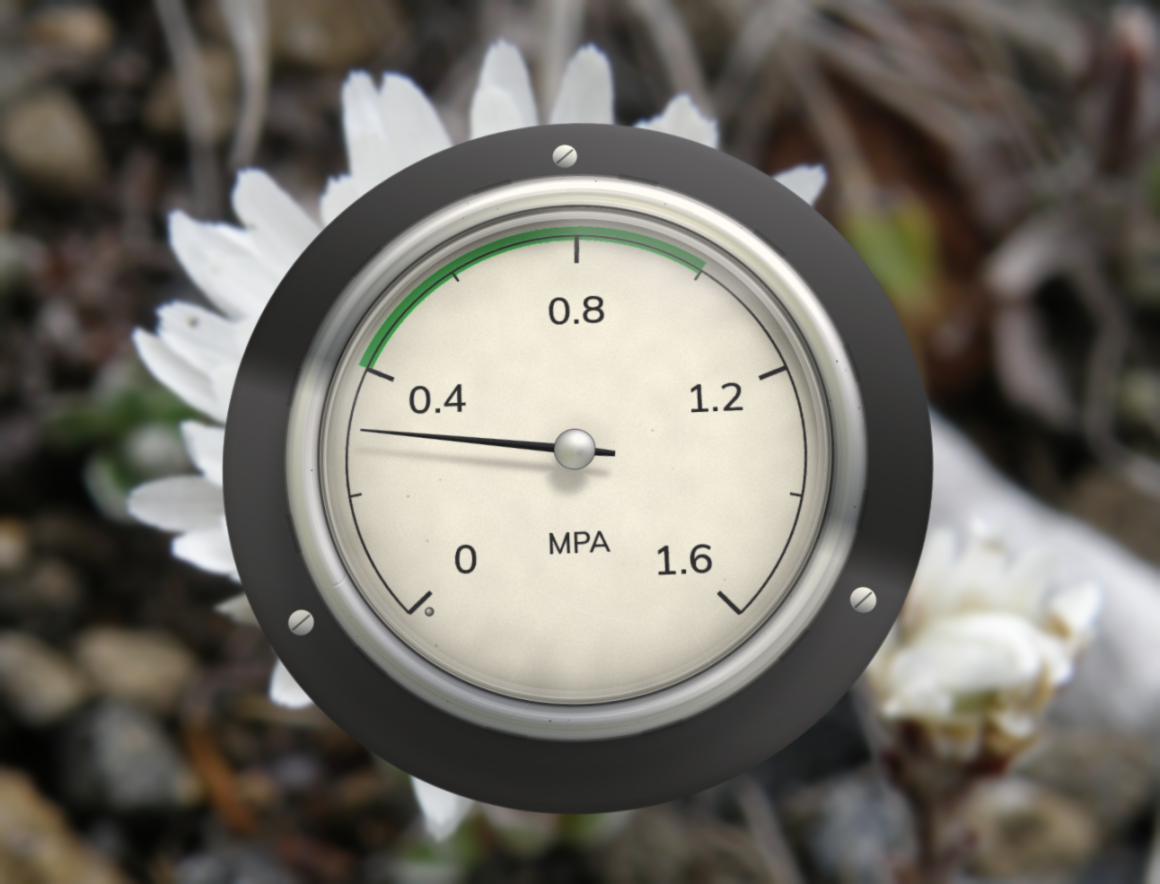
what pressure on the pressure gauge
0.3 MPa
